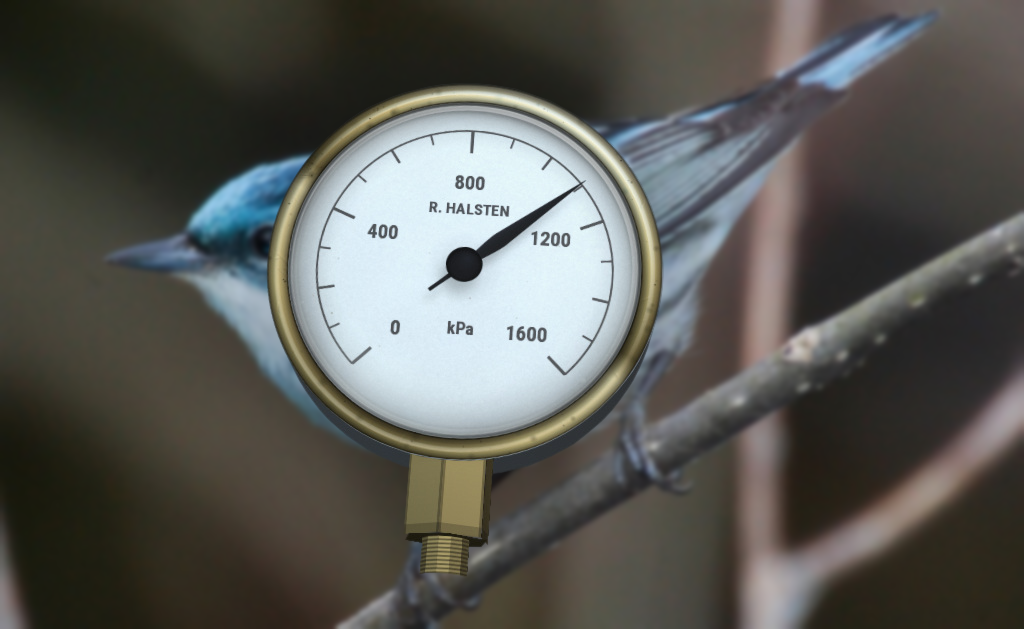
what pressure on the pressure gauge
1100 kPa
